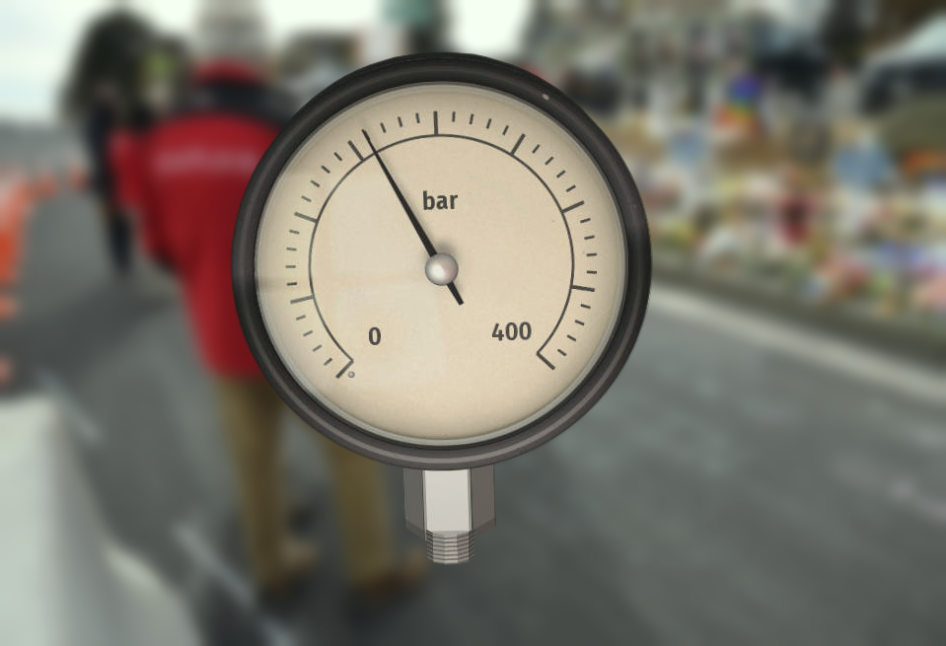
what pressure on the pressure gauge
160 bar
